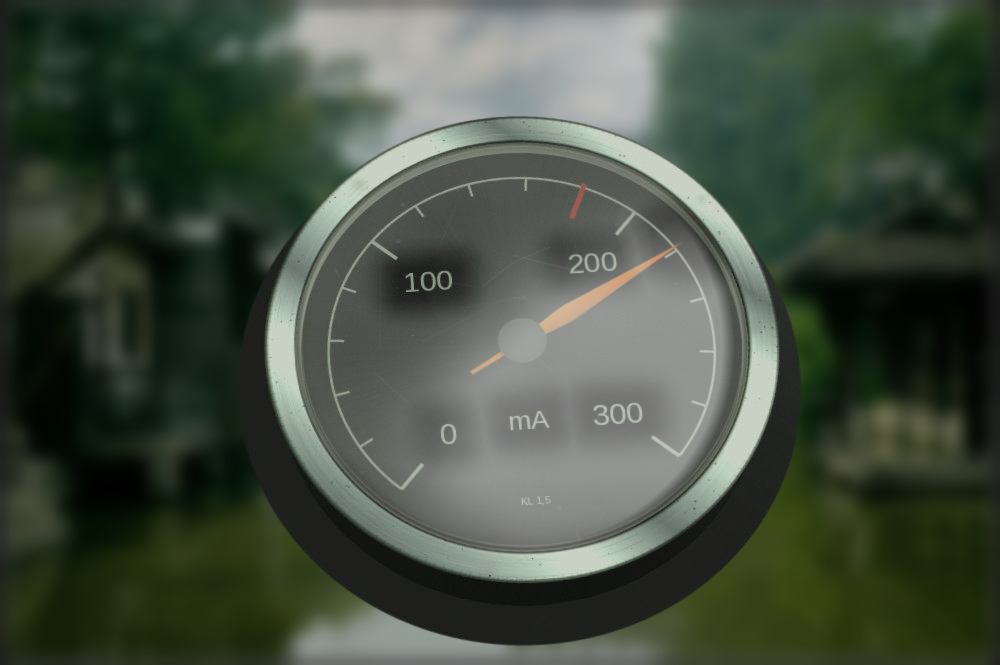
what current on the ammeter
220 mA
